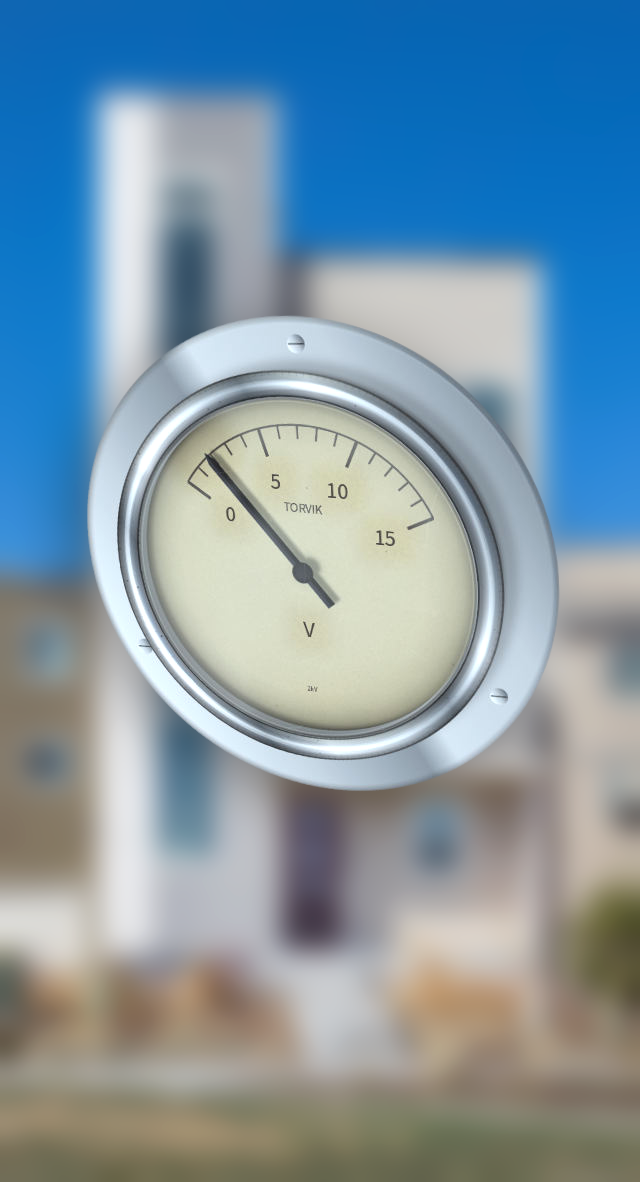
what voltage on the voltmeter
2 V
